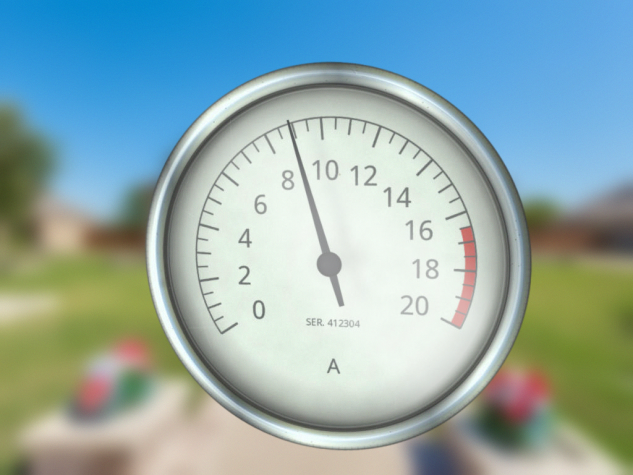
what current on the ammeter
9 A
